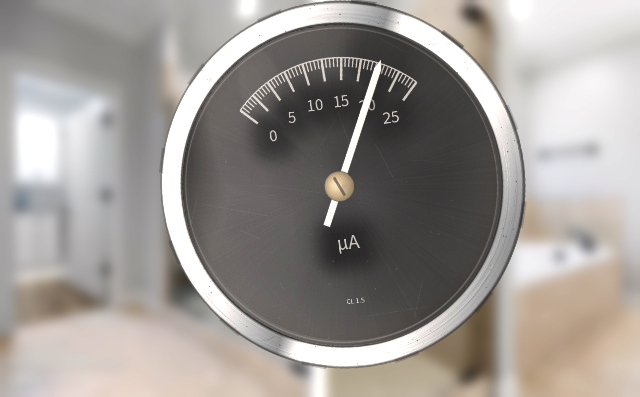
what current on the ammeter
20 µA
